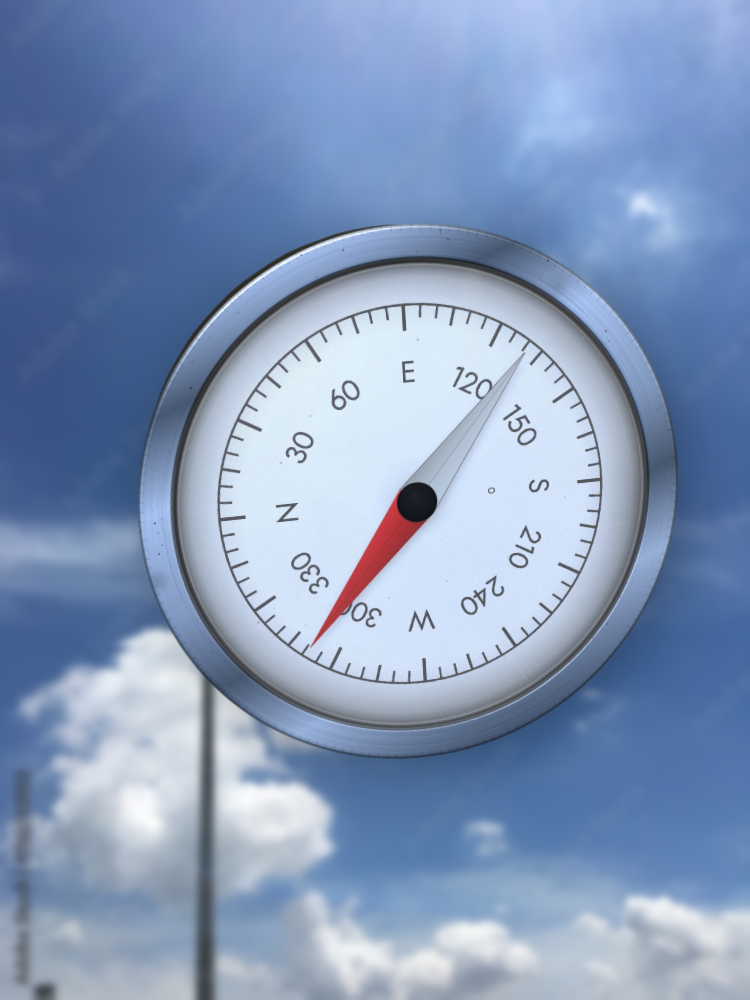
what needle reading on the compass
310 °
